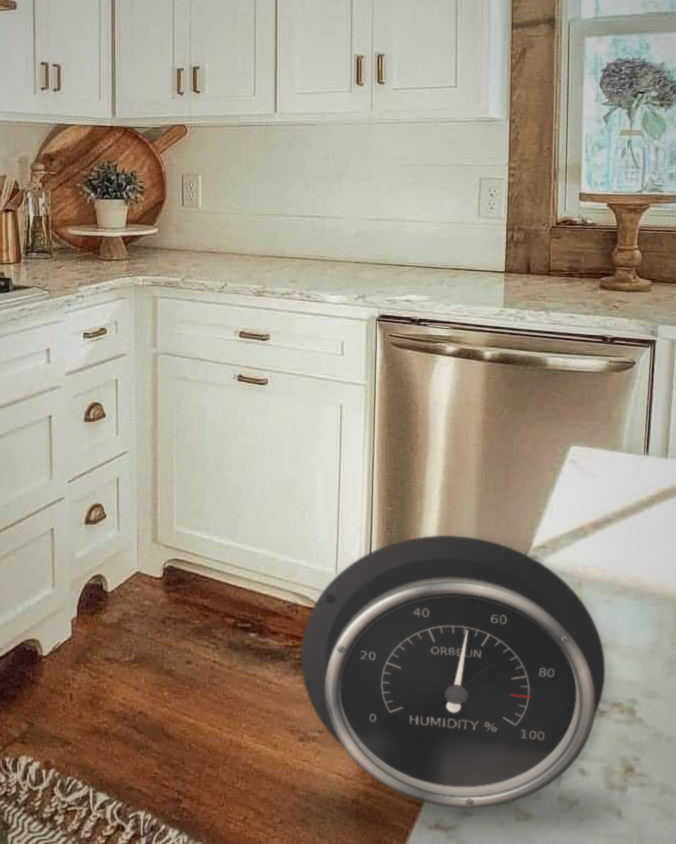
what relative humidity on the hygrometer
52 %
